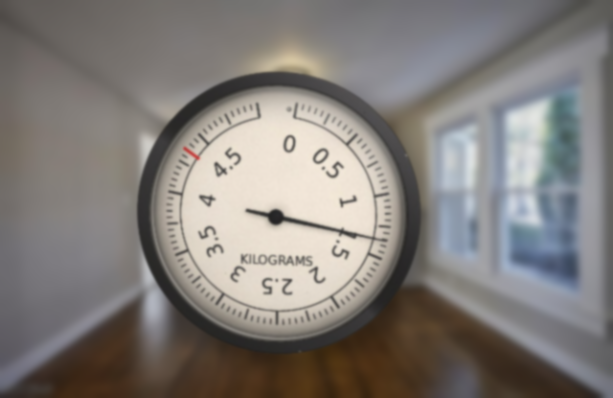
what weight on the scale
1.35 kg
